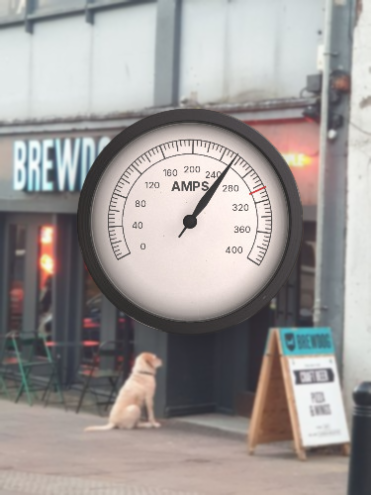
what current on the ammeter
255 A
